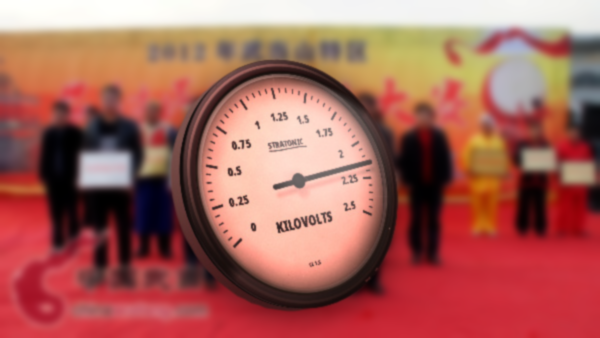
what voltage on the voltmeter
2.15 kV
